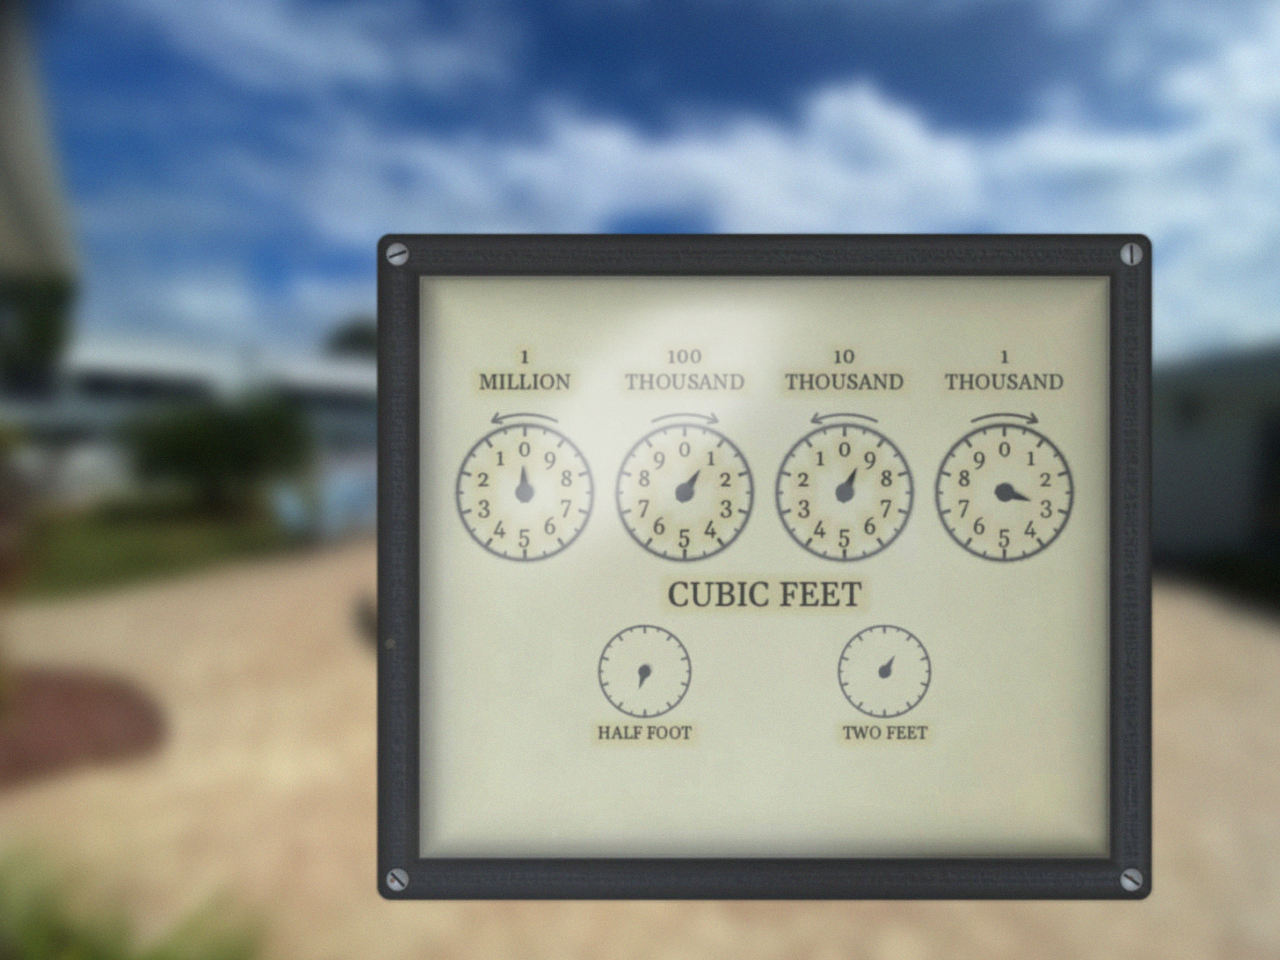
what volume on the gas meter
9300 ft³
